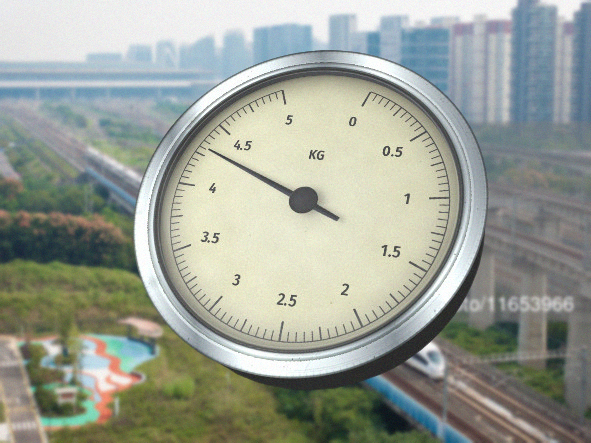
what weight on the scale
4.3 kg
